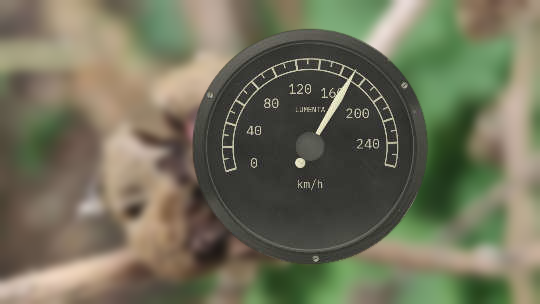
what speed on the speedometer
170 km/h
